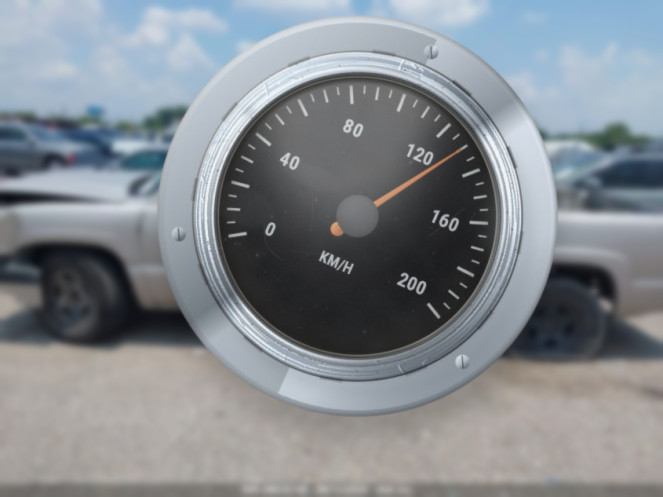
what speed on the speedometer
130 km/h
